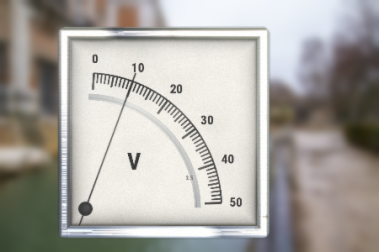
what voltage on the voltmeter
10 V
